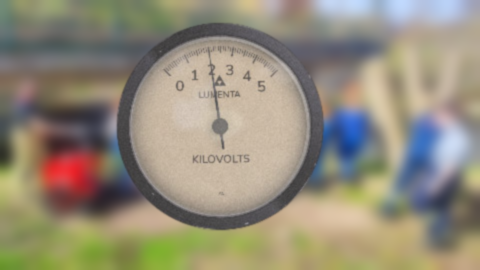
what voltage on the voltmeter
2 kV
